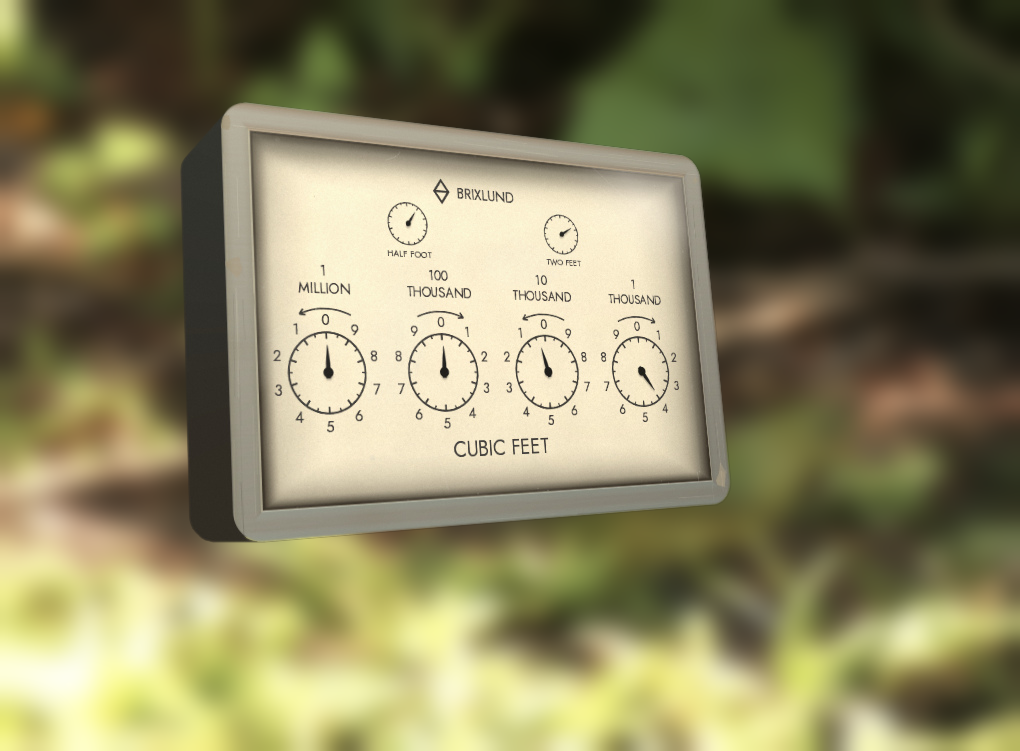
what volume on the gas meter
400 ft³
